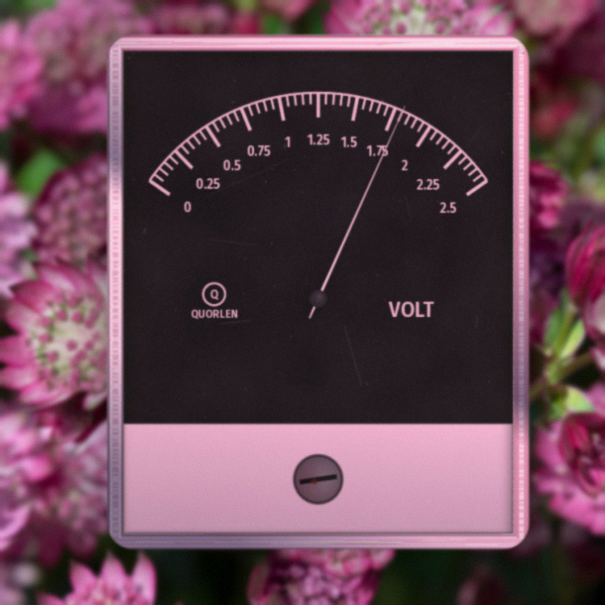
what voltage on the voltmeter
1.8 V
